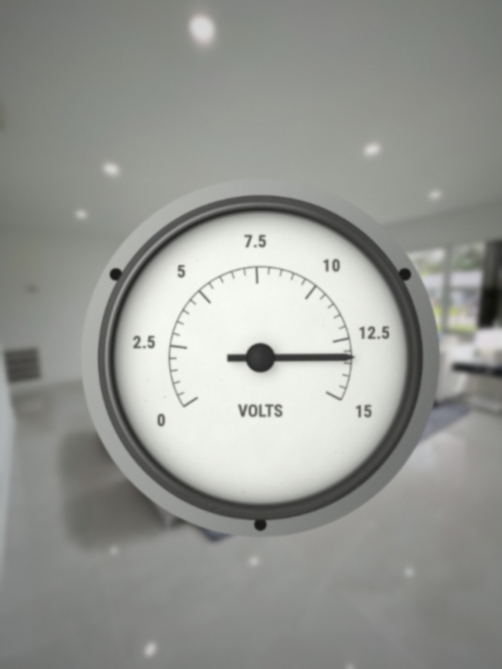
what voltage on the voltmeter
13.25 V
